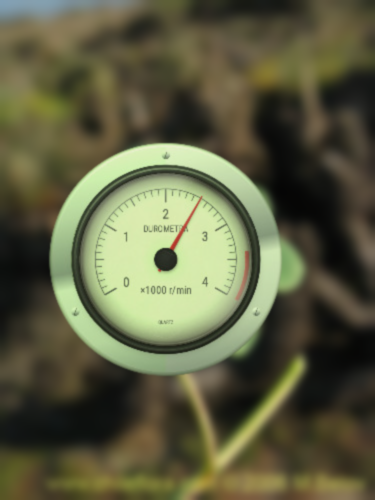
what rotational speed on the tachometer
2500 rpm
